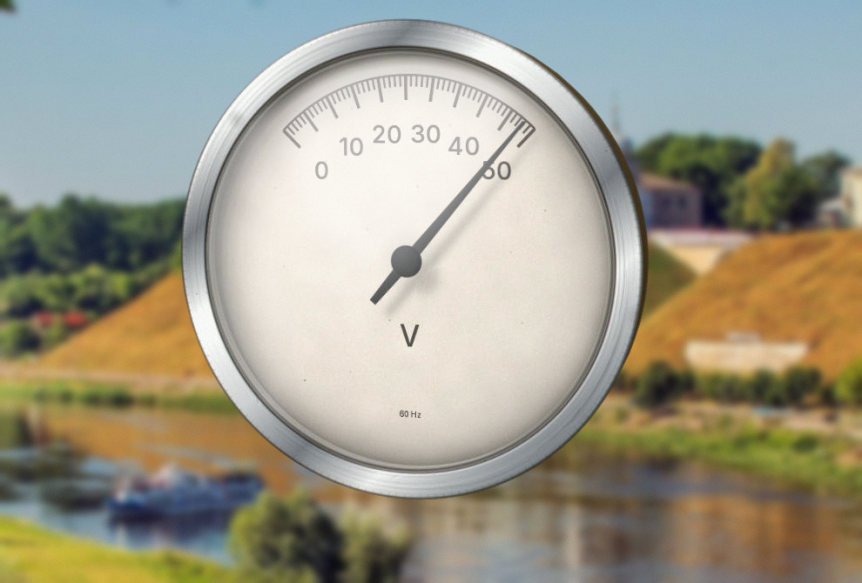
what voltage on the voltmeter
48 V
